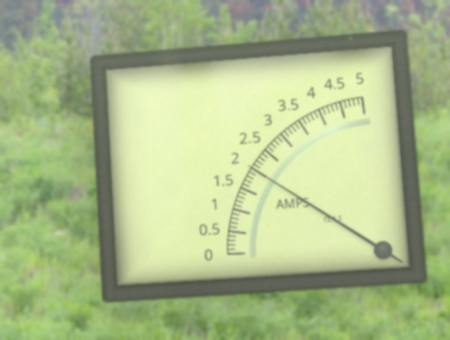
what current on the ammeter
2 A
